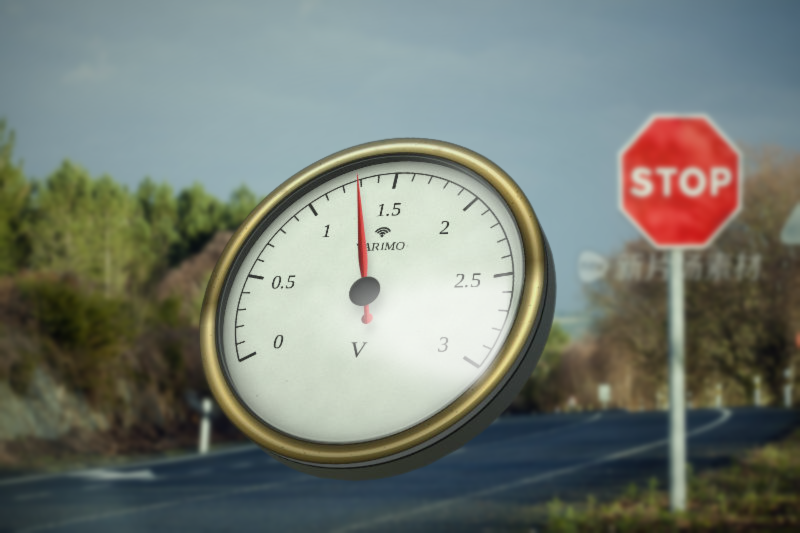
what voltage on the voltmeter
1.3 V
